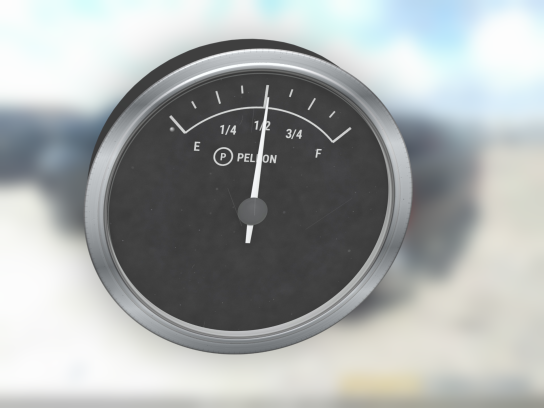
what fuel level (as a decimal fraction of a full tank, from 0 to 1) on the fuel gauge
0.5
